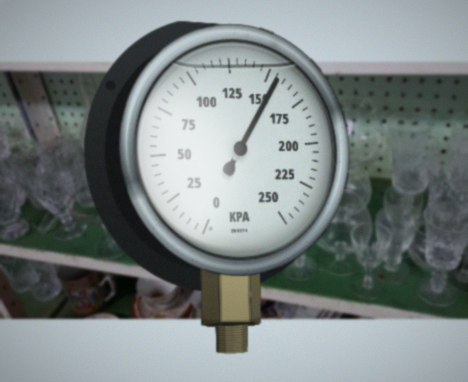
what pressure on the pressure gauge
155 kPa
